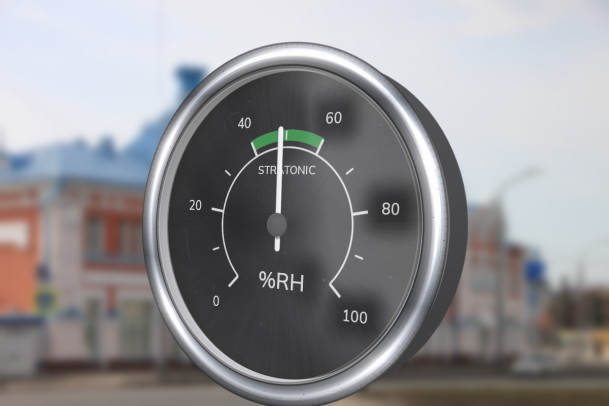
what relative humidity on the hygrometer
50 %
